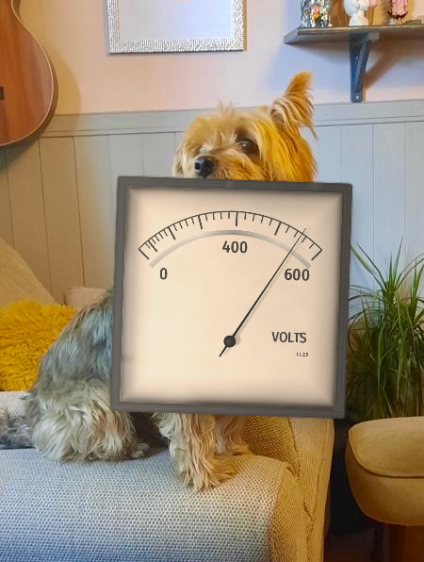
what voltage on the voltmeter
550 V
